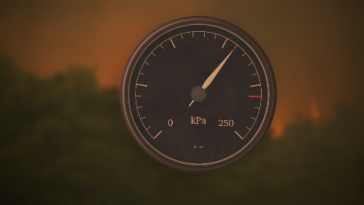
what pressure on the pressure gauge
160 kPa
